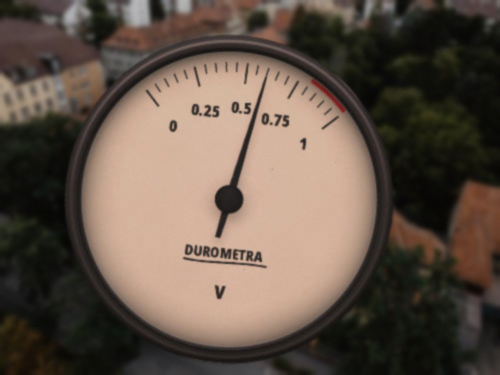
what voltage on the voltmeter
0.6 V
